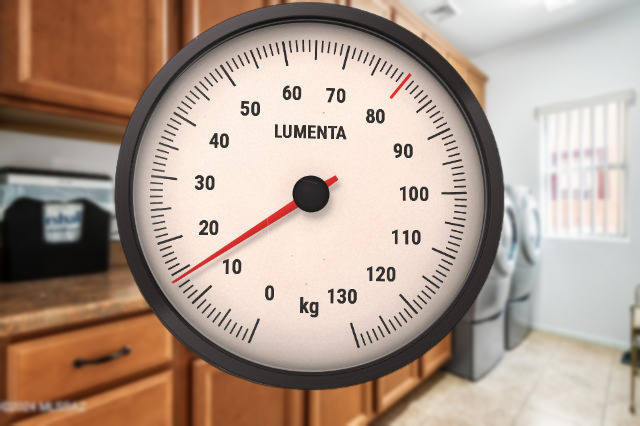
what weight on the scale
14 kg
